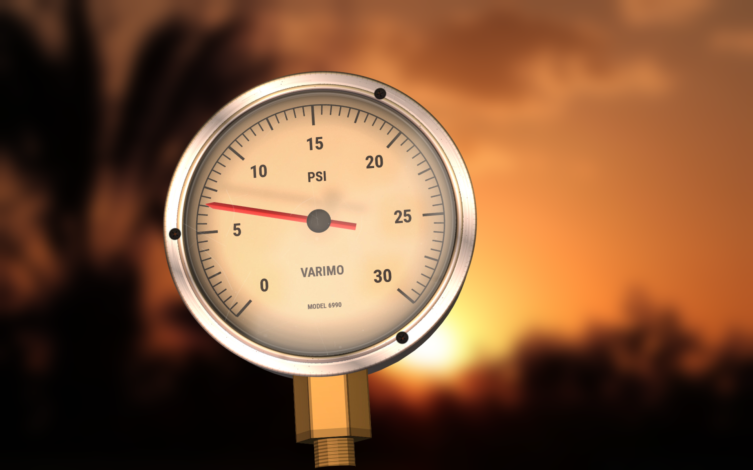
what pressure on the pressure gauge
6.5 psi
